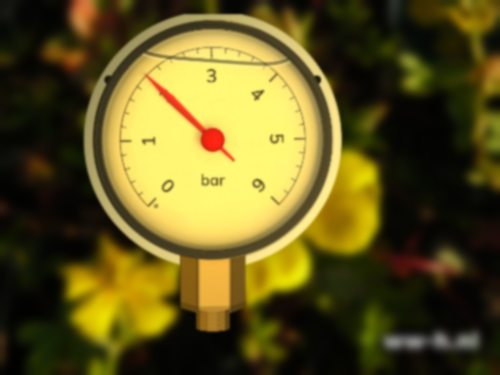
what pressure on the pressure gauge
2 bar
